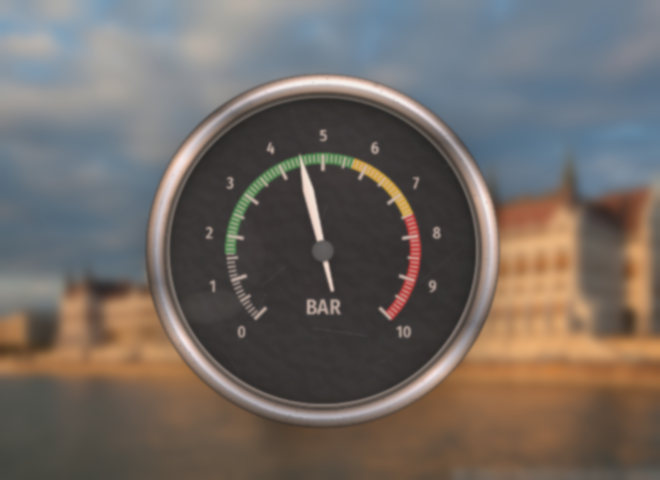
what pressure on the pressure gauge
4.5 bar
